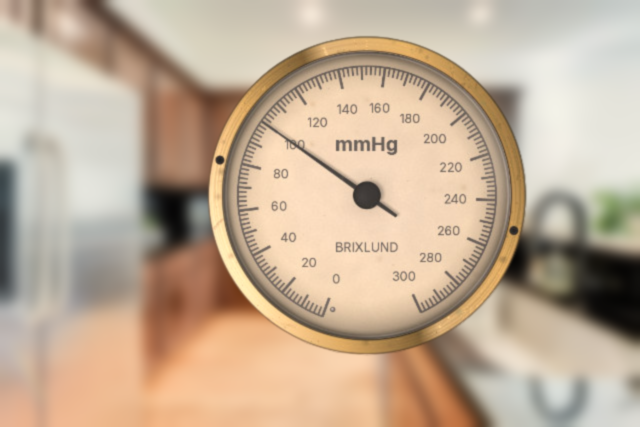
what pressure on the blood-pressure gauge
100 mmHg
